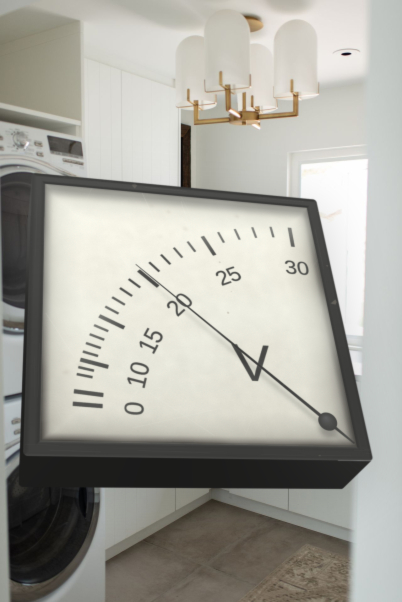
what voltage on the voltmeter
20 V
